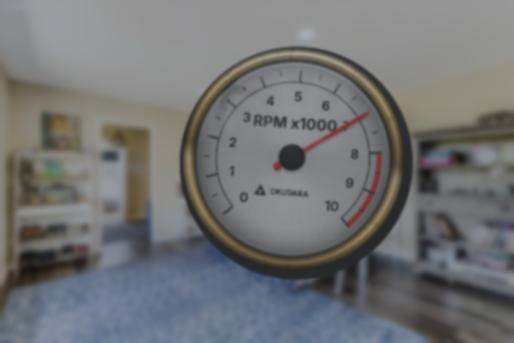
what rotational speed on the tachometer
7000 rpm
